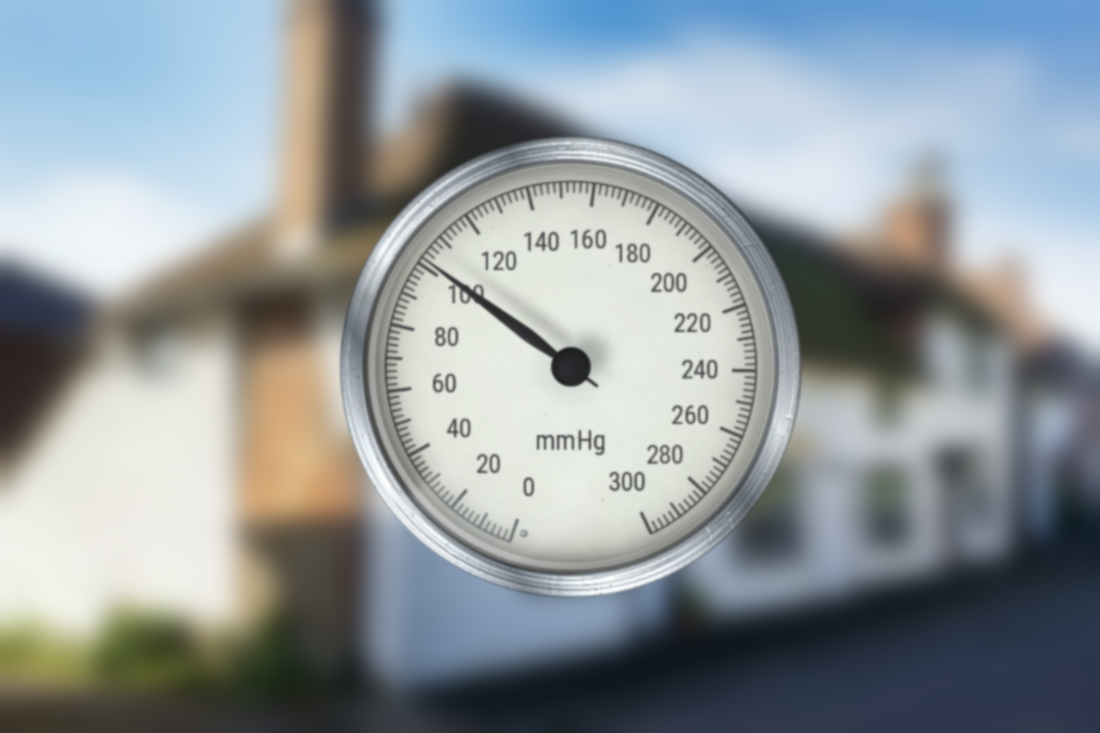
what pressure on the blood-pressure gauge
102 mmHg
